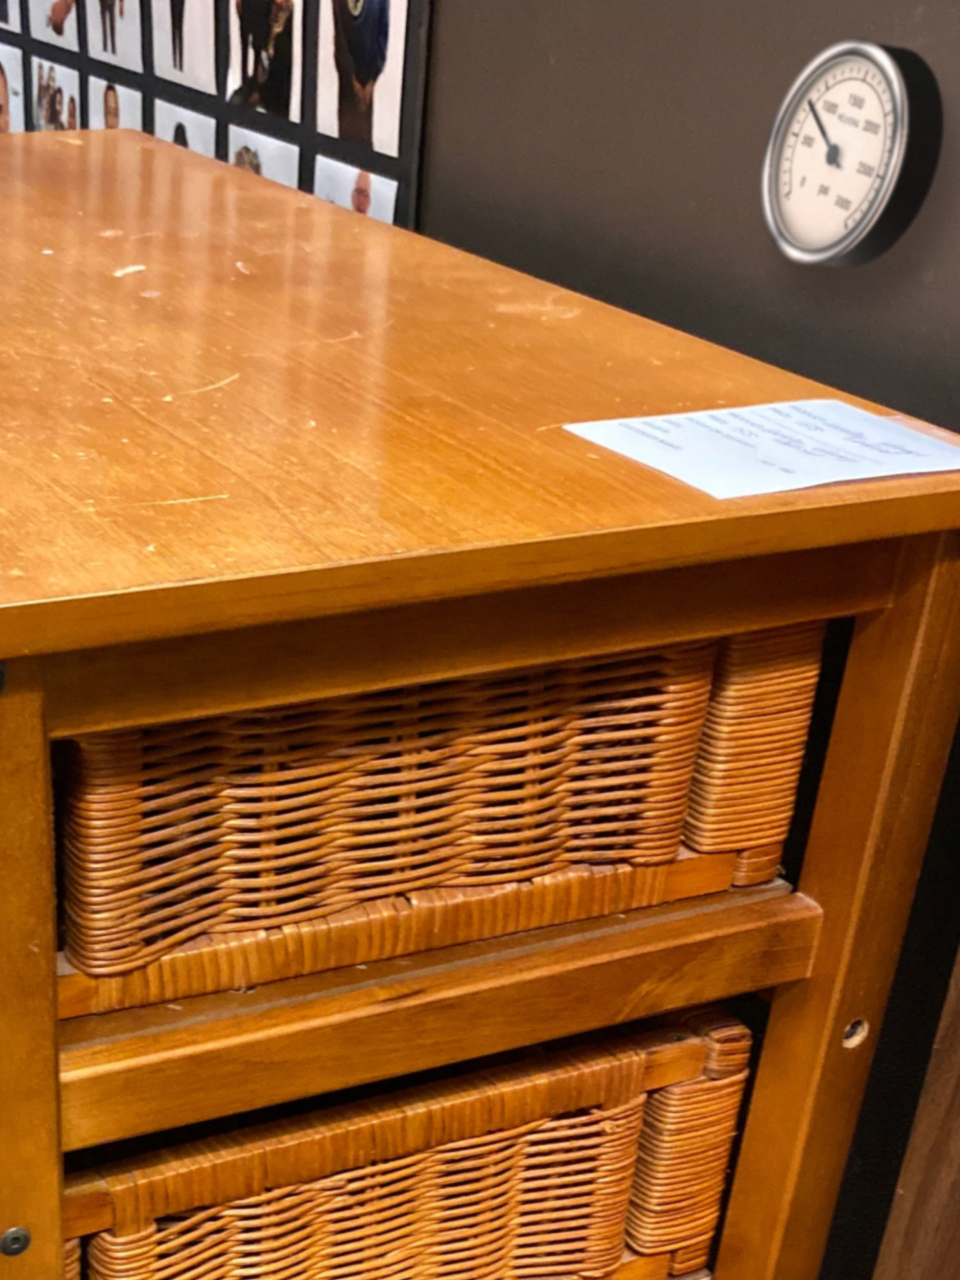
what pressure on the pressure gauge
800 psi
